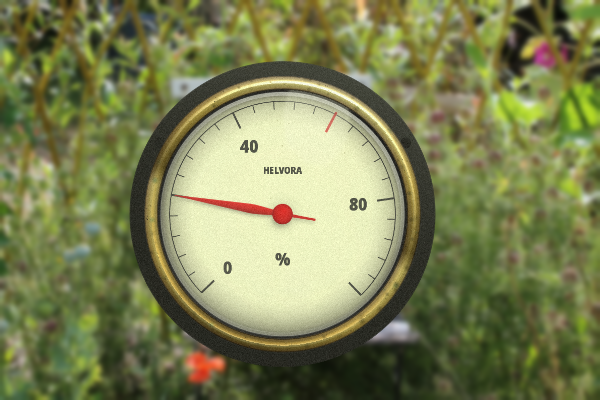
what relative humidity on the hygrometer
20 %
